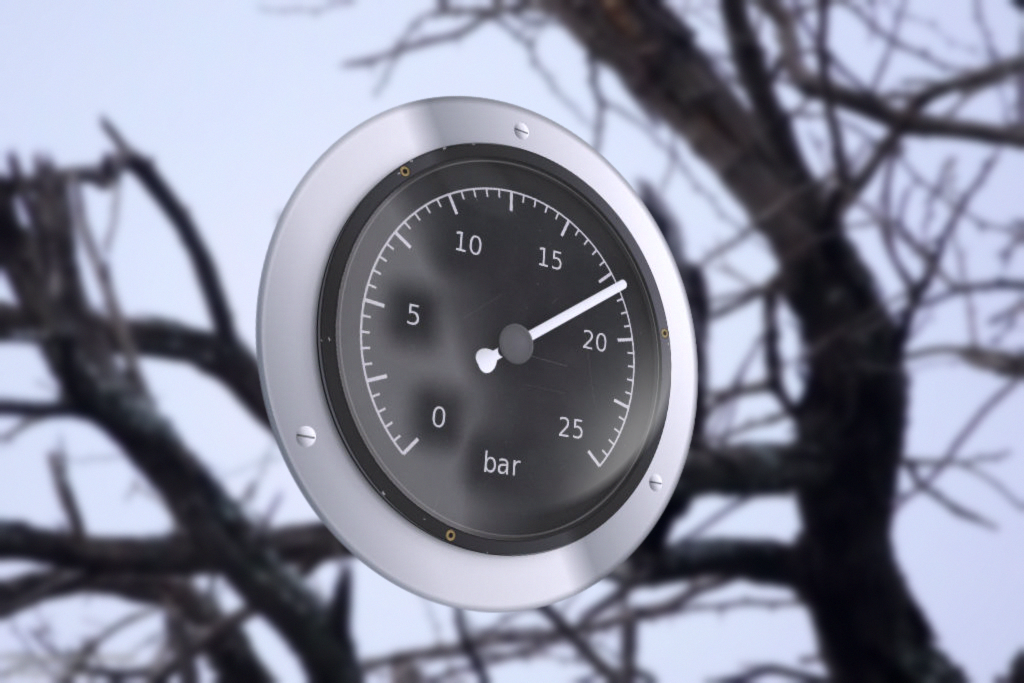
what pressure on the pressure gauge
18 bar
